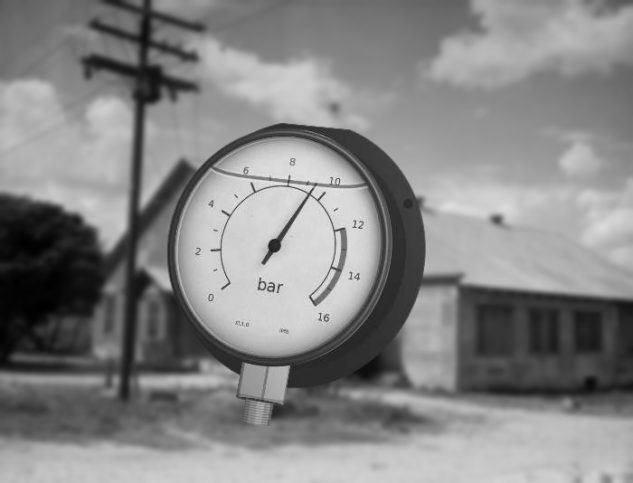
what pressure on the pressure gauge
9.5 bar
